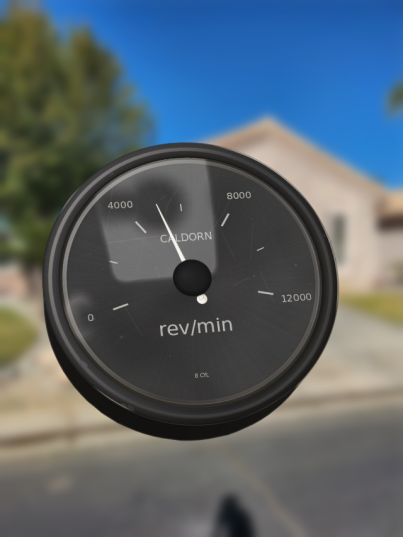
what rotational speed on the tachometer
5000 rpm
